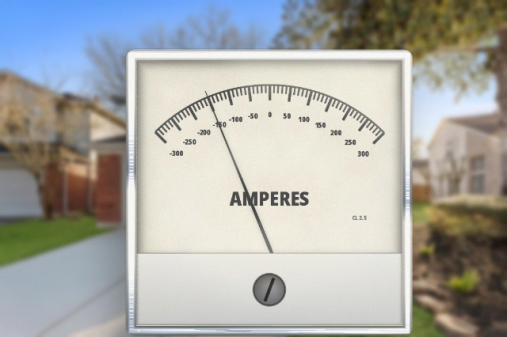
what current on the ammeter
-150 A
